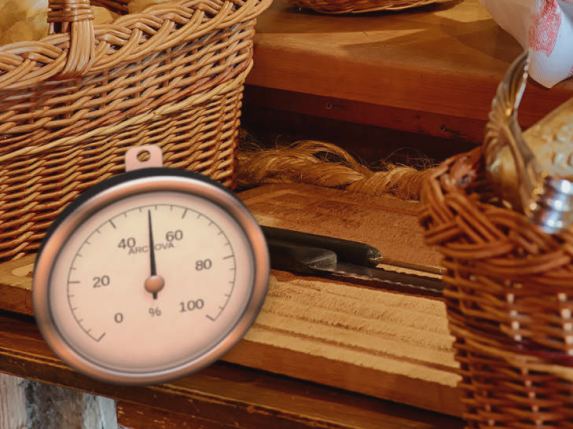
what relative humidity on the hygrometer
50 %
